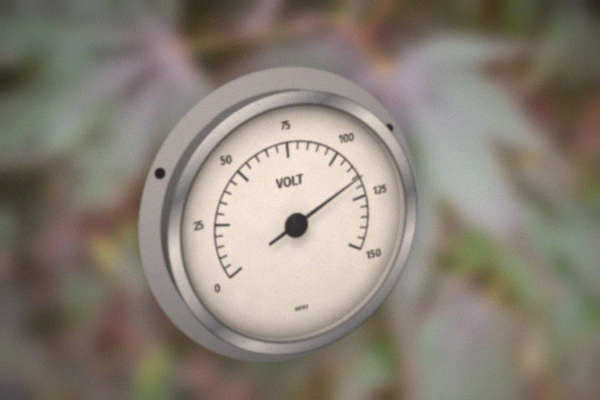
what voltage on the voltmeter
115 V
